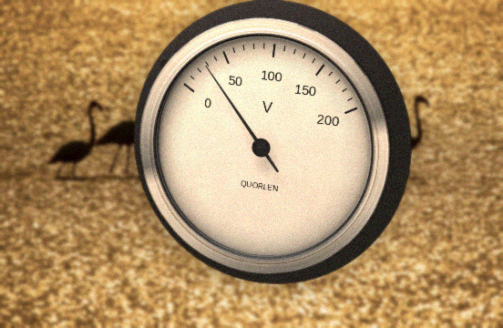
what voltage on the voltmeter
30 V
